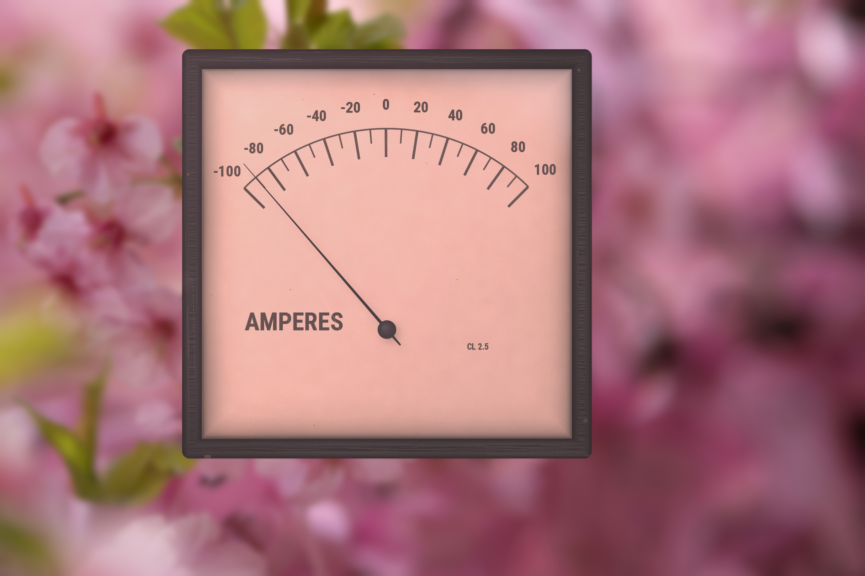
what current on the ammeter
-90 A
